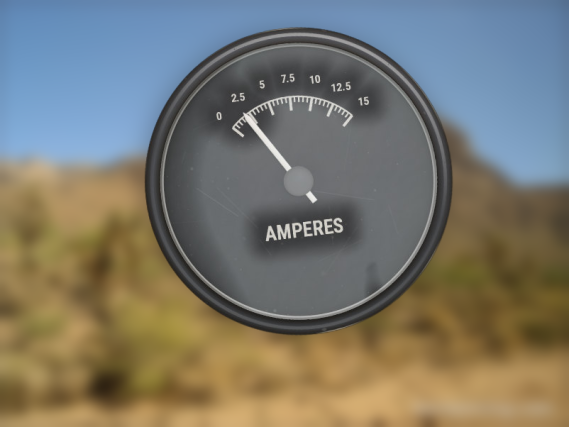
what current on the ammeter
2 A
